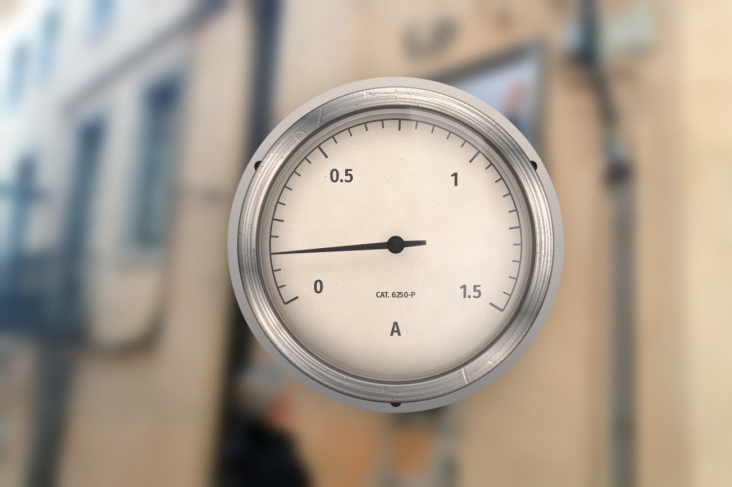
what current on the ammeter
0.15 A
